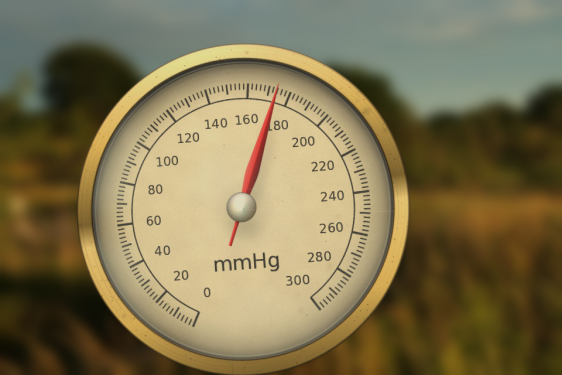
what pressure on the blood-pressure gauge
174 mmHg
